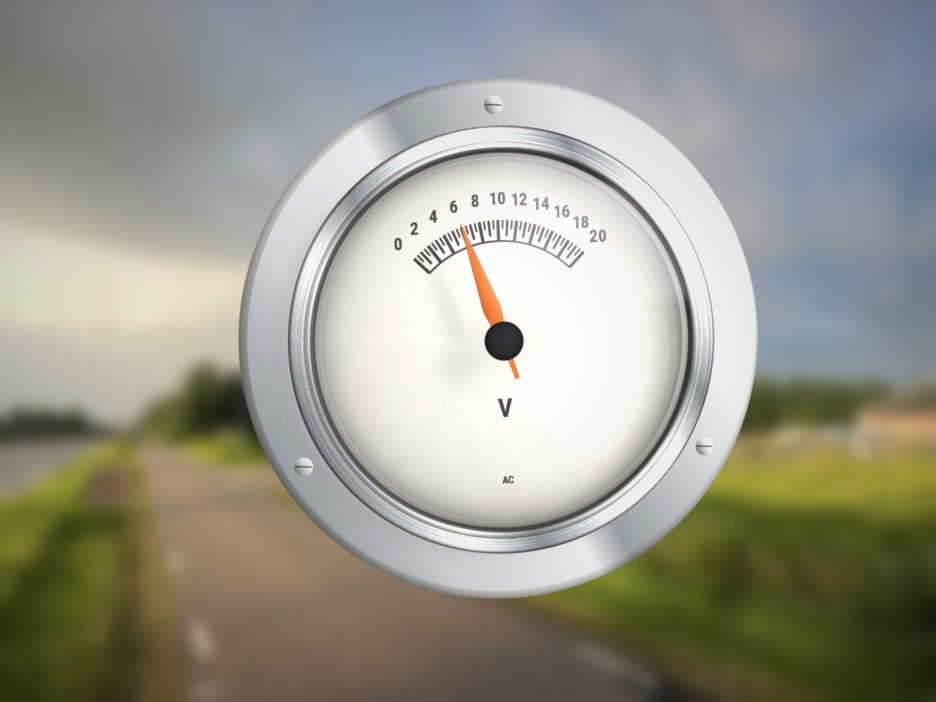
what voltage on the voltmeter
6 V
